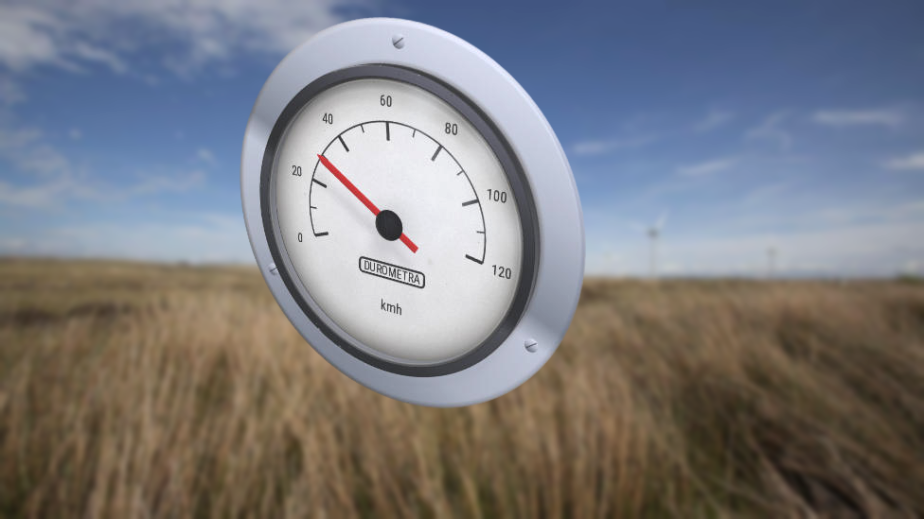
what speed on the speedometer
30 km/h
